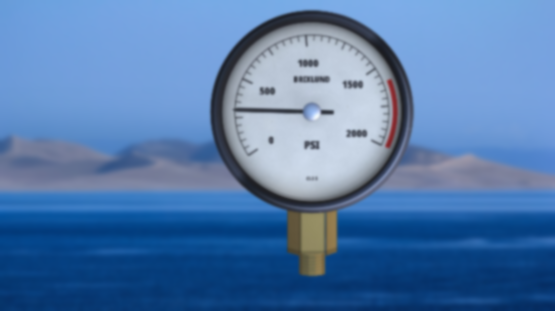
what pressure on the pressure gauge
300 psi
